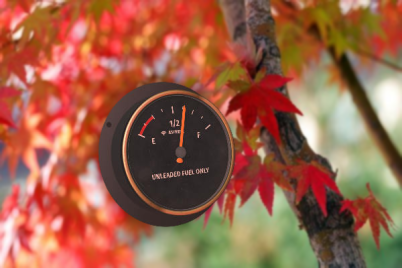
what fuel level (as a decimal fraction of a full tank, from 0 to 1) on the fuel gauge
0.625
